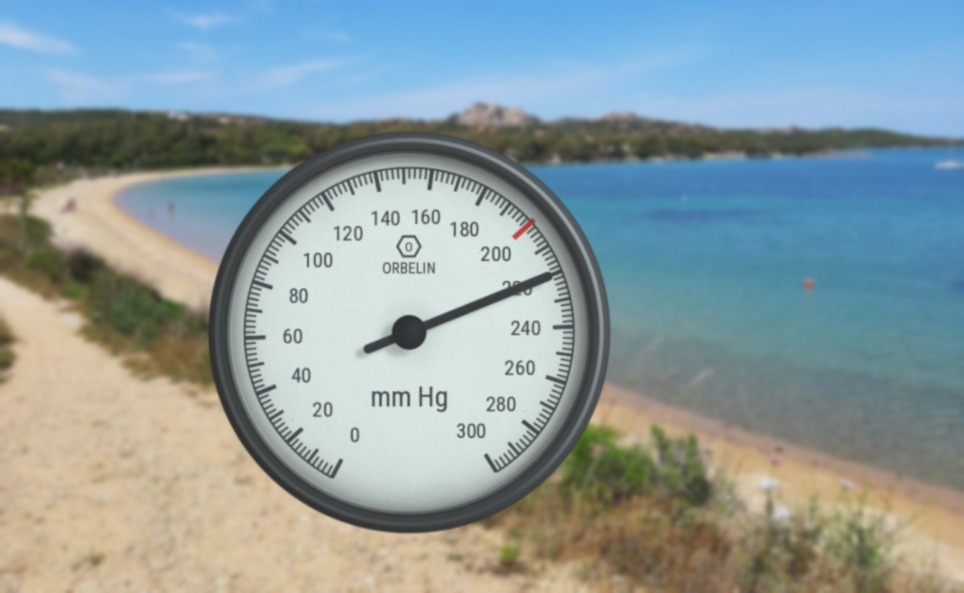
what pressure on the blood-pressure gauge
220 mmHg
